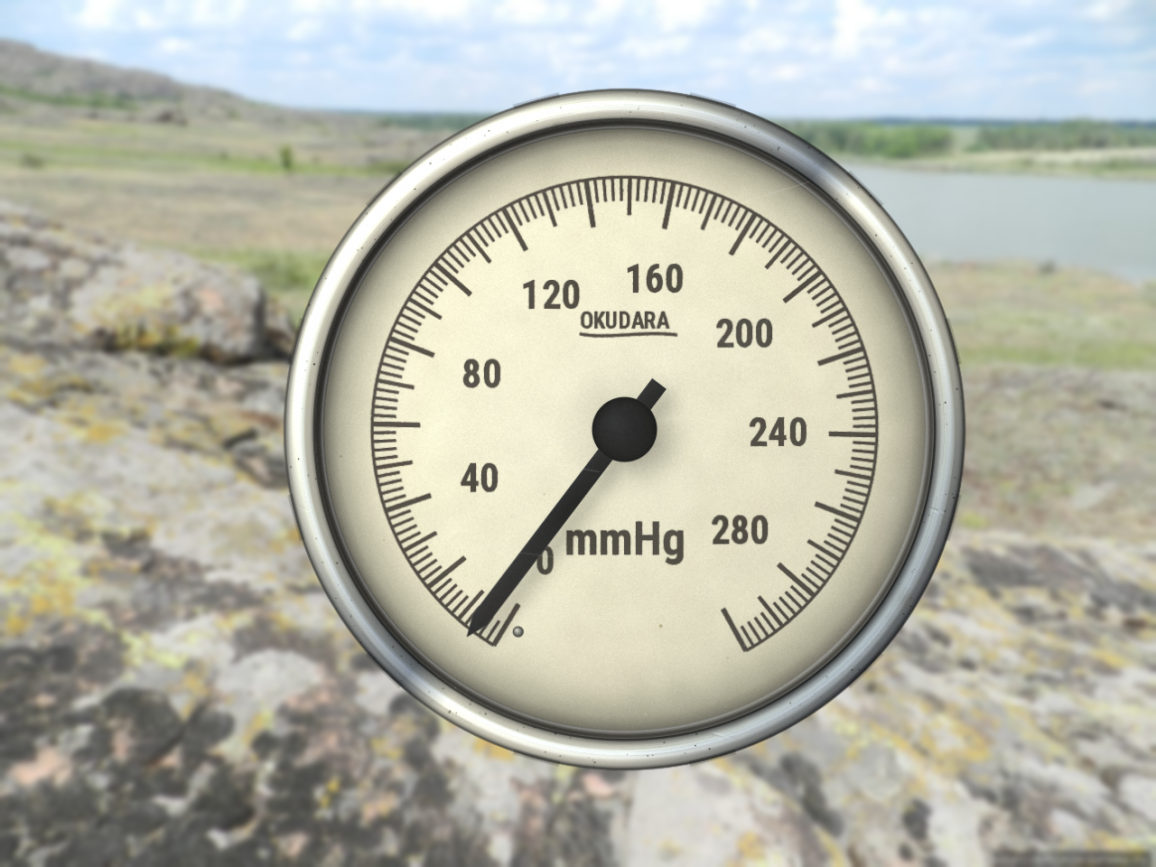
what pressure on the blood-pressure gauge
6 mmHg
